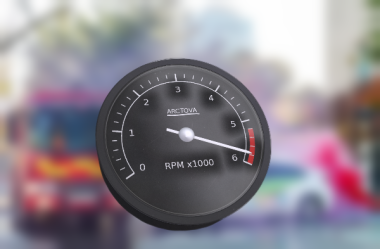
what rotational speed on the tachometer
5800 rpm
